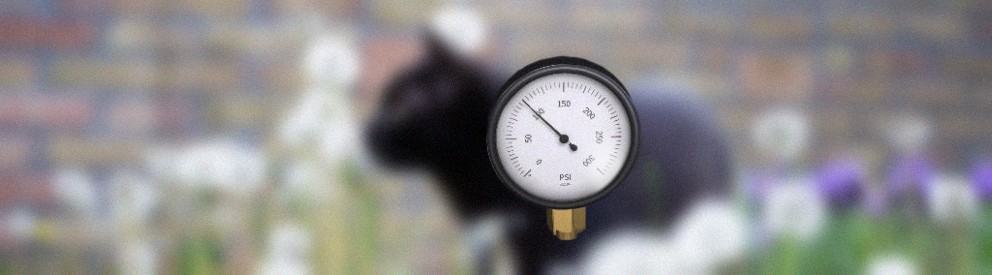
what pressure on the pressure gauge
100 psi
